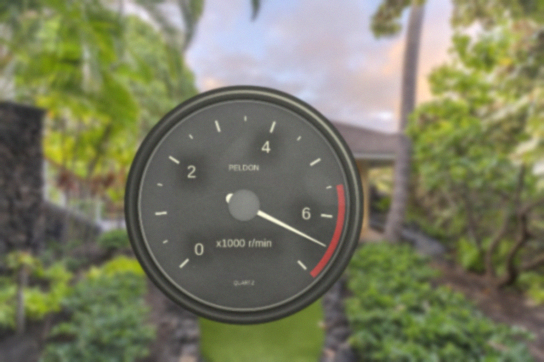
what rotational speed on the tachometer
6500 rpm
